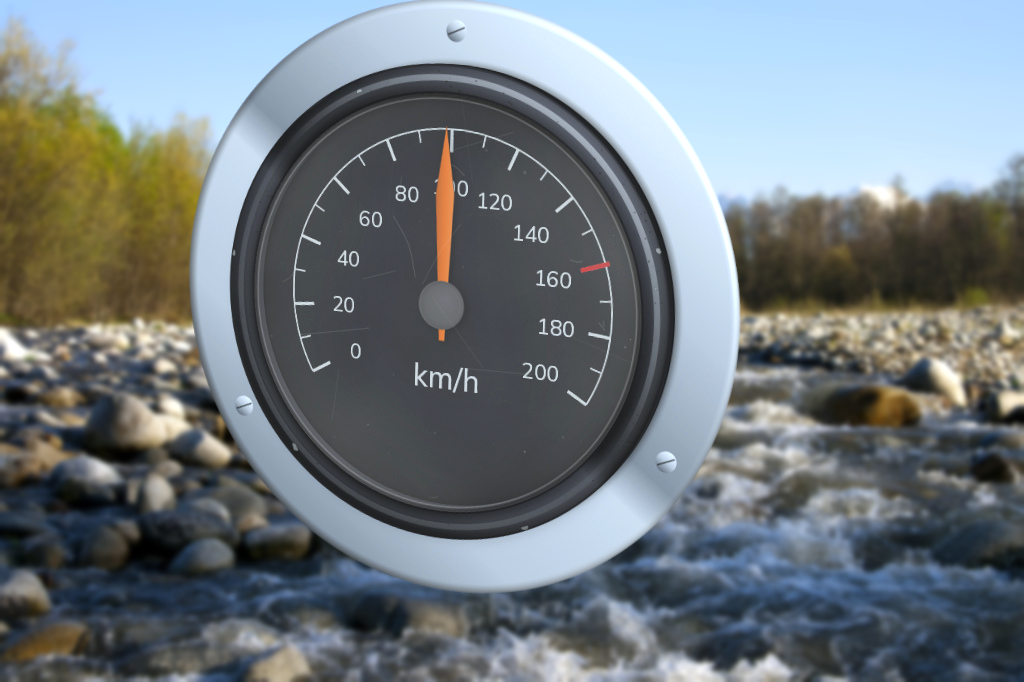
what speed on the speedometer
100 km/h
